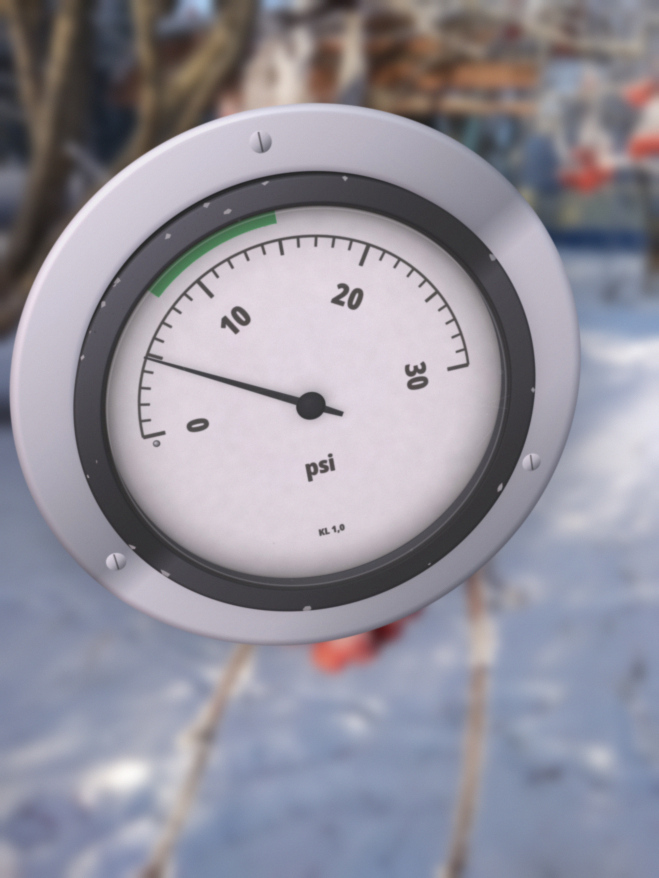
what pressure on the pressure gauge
5 psi
